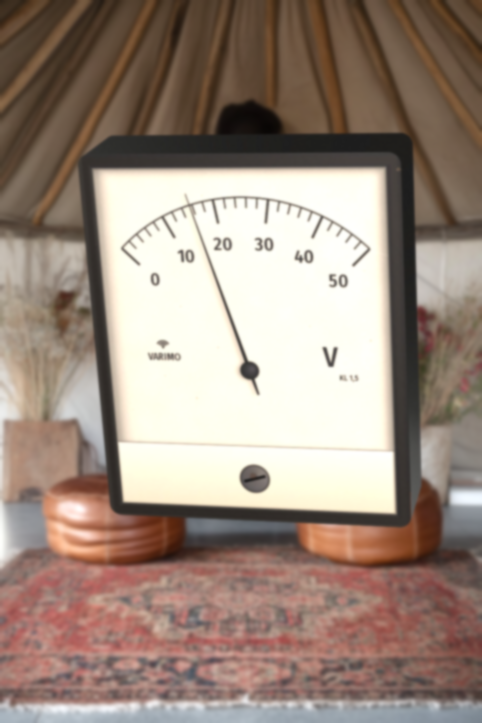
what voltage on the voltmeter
16 V
